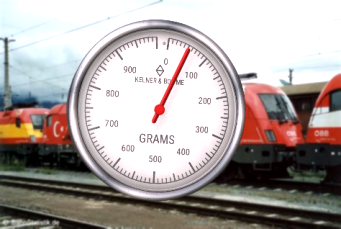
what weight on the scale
50 g
